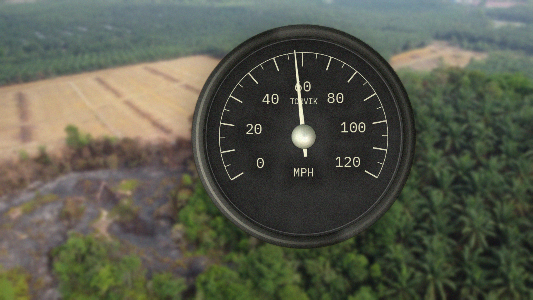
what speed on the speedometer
57.5 mph
